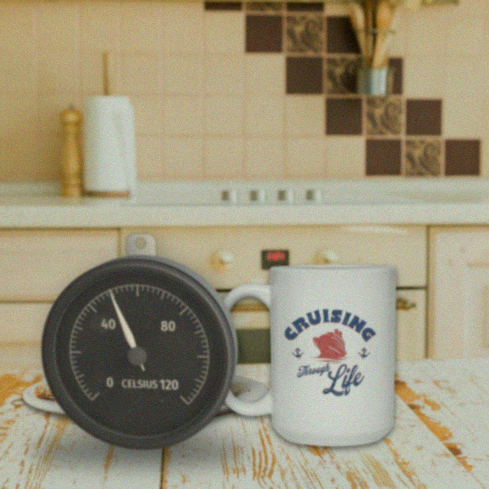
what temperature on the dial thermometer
50 °C
